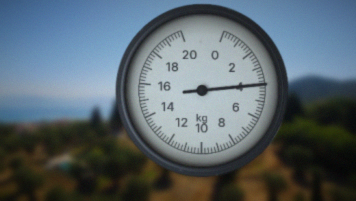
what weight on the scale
4 kg
